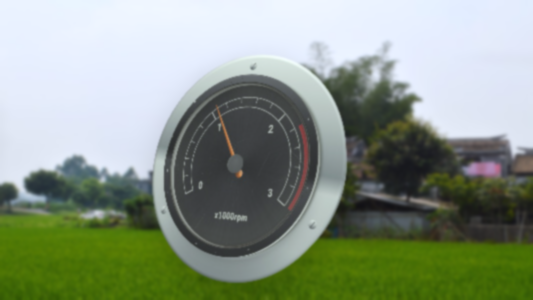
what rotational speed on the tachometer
1100 rpm
